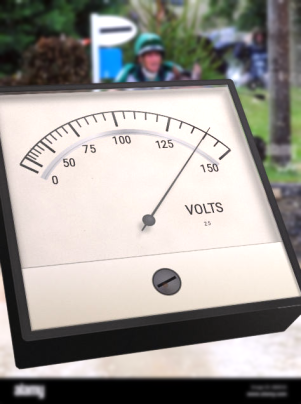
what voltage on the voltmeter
140 V
